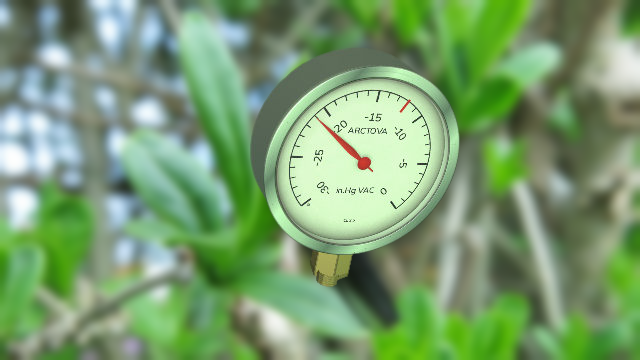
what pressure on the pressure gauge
-21 inHg
